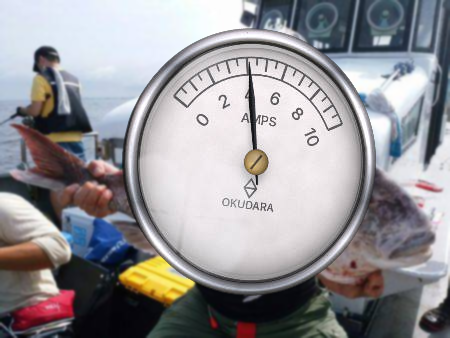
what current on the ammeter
4 A
